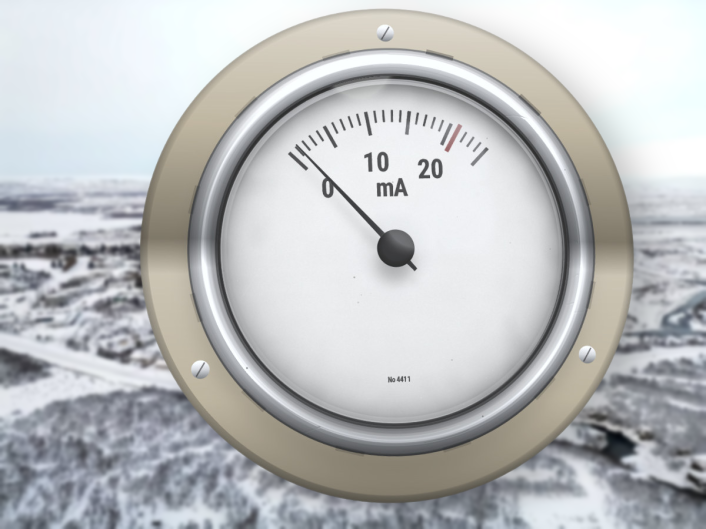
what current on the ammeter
1 mA
